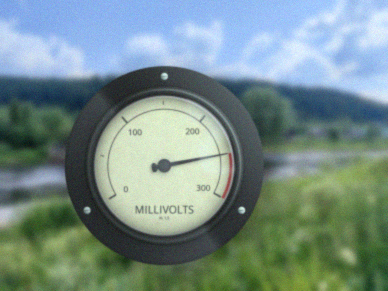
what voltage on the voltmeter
250 mV
